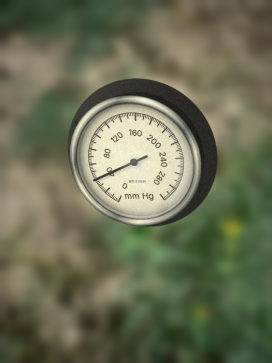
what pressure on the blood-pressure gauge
40 mmHg
